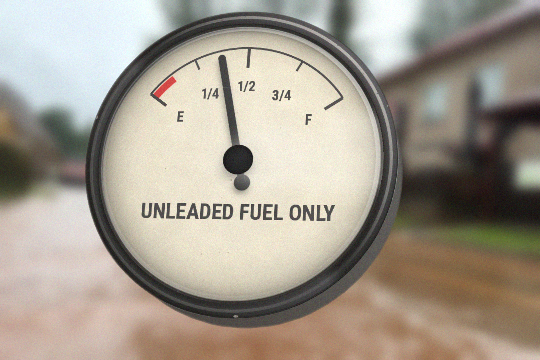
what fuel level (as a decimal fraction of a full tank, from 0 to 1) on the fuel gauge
0.375
